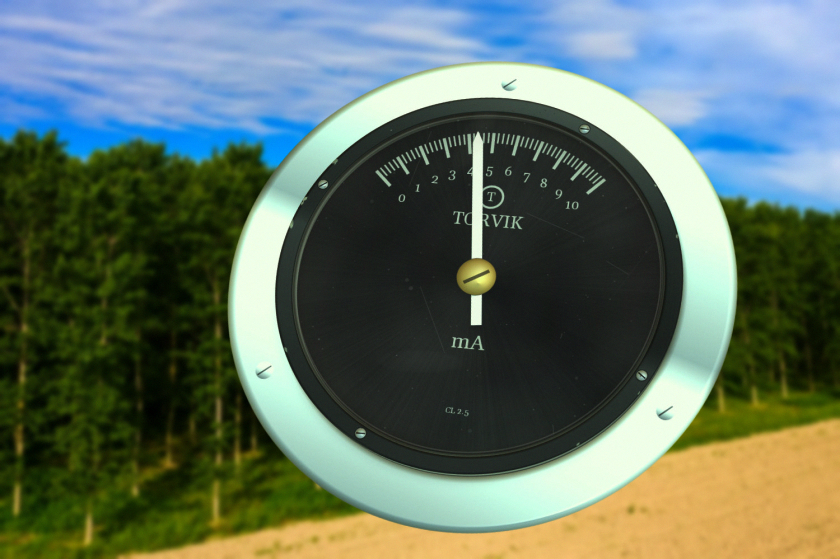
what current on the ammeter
4.4 mA
